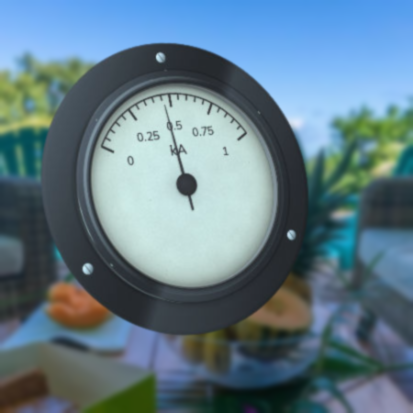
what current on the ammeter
0.45 kA
